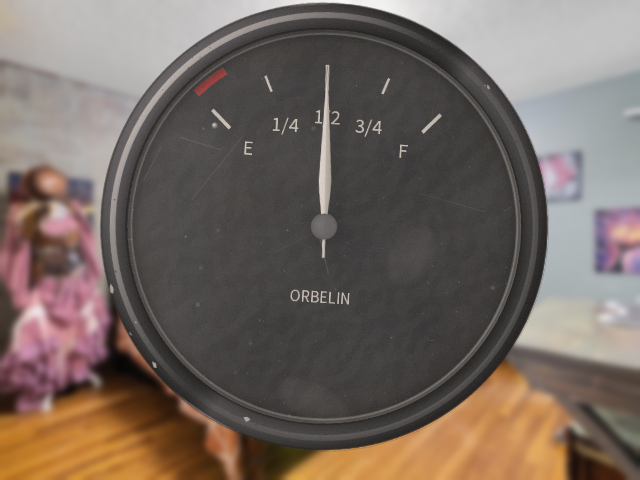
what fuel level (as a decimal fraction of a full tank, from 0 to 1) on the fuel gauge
0.5
